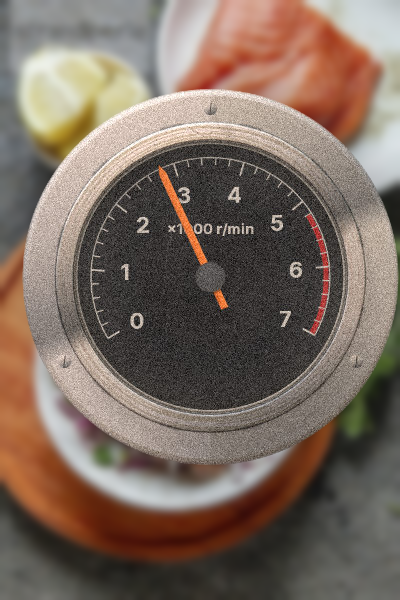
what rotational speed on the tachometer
2800 rpm
